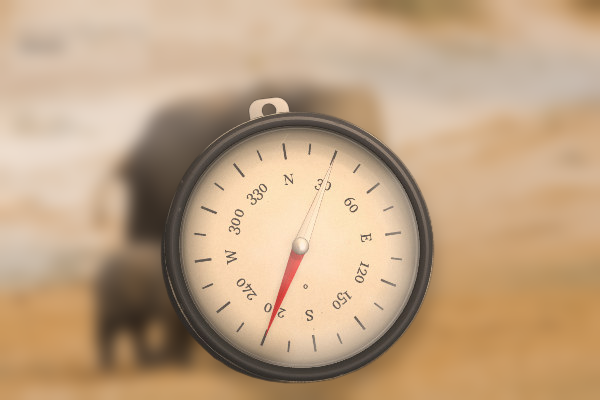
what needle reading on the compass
210 °
